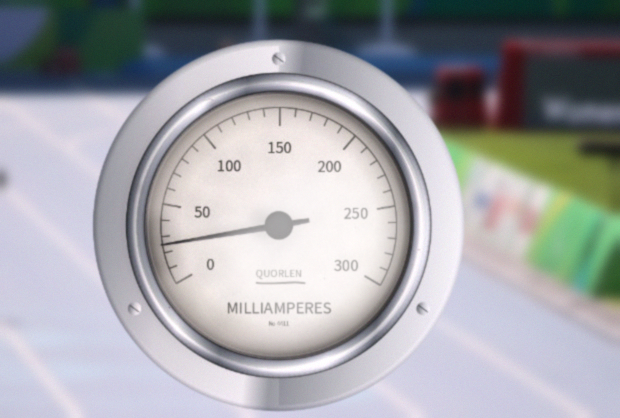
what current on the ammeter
25 mA
